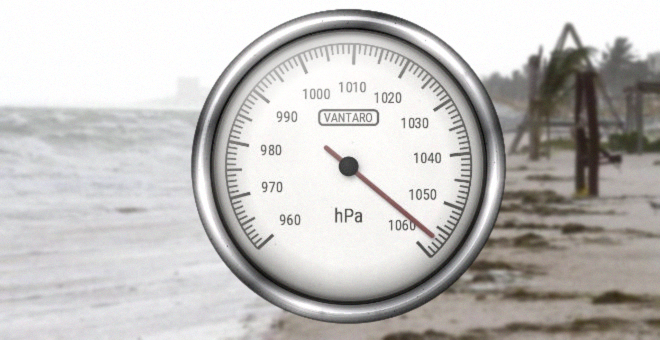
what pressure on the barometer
1057 hPa
